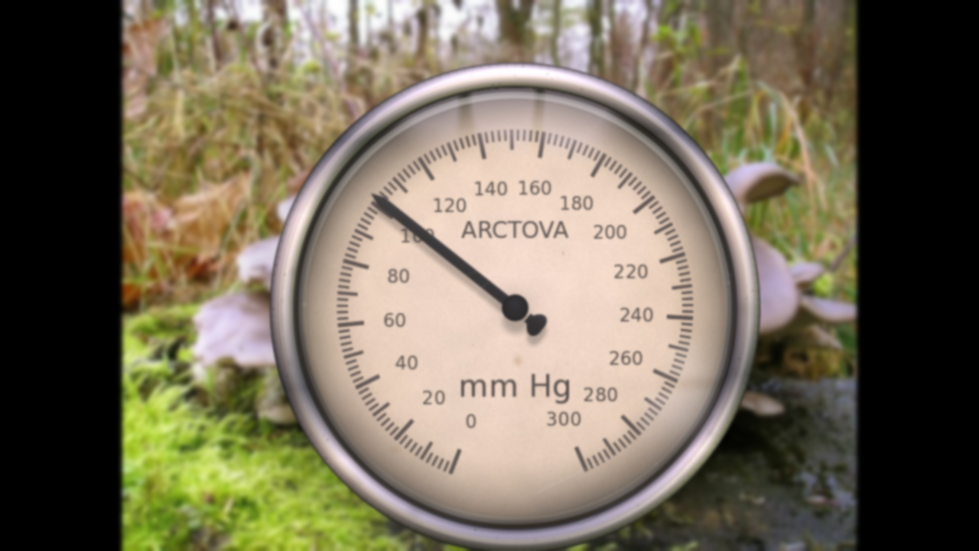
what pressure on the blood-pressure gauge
102 mmHg
